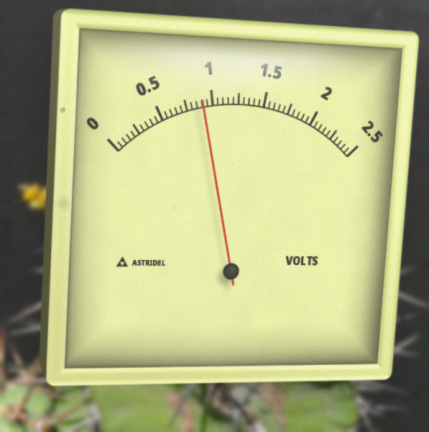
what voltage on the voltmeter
0.9 V
